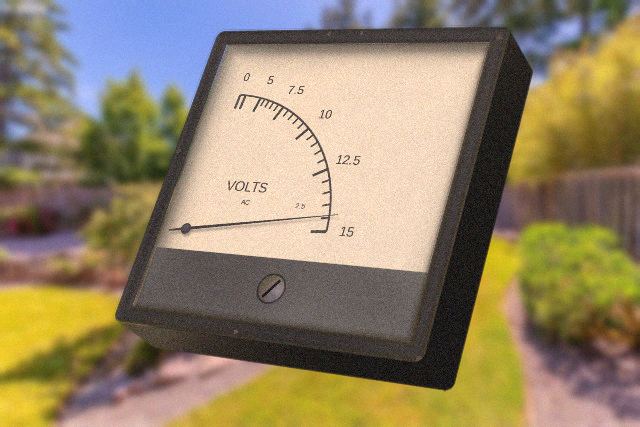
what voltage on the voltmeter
14.5 V
